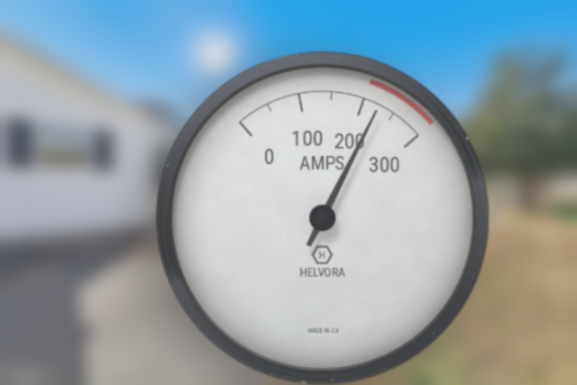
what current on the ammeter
225 A
